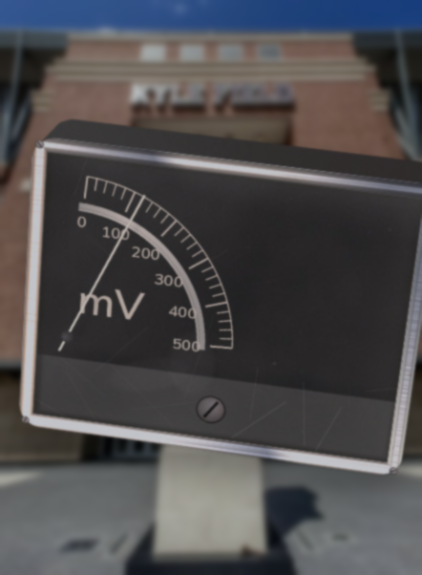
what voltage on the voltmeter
120 mV
